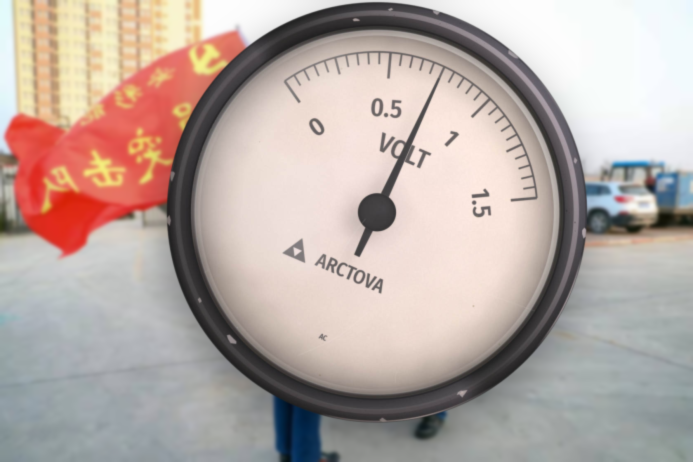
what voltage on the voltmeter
0.75 V
